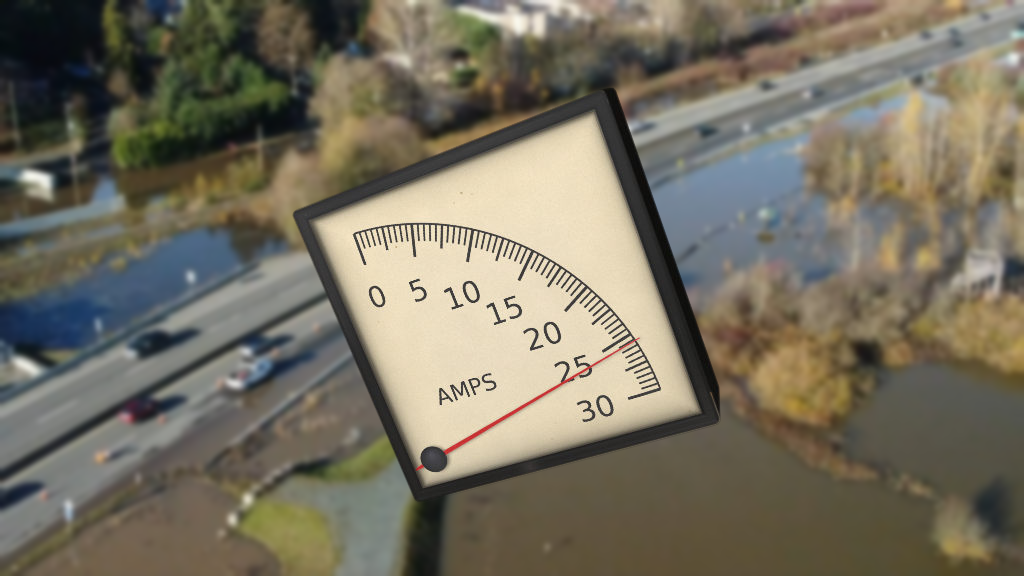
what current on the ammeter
25.5 A
